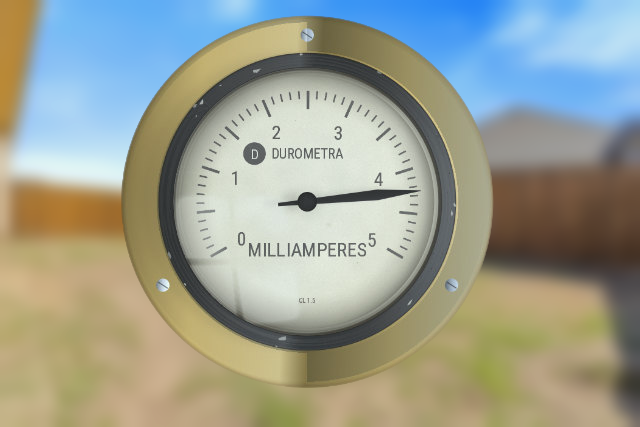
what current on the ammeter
4.25 mA
